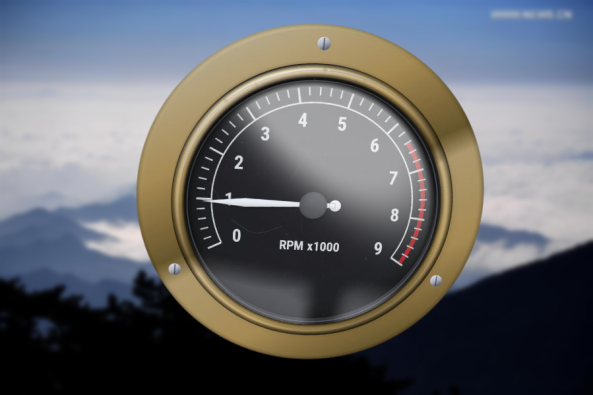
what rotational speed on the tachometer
1000 rpm
